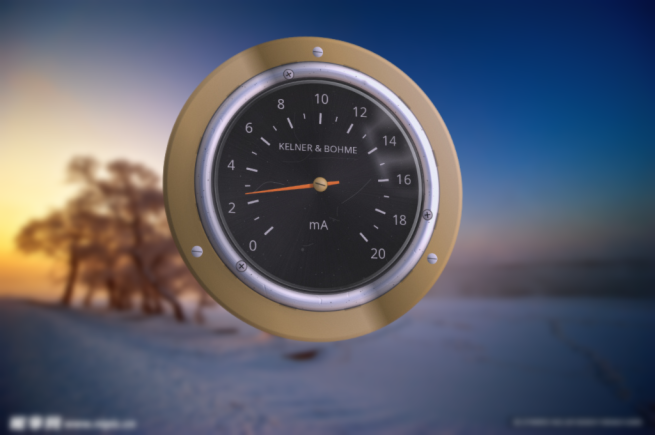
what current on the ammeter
2.5 mA
